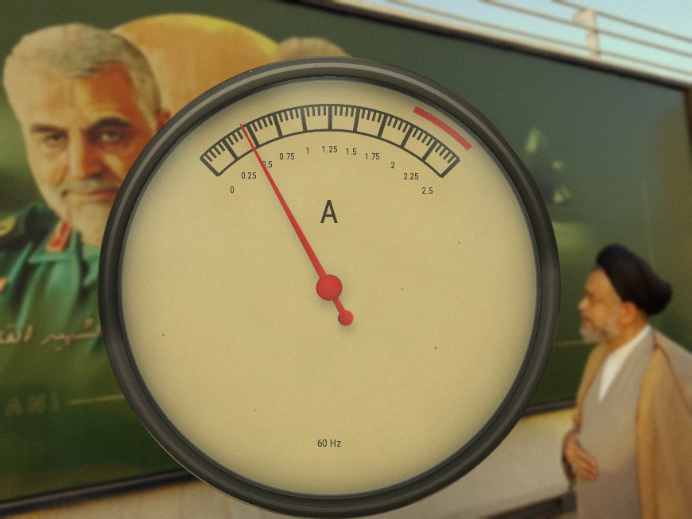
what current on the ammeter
0.45 A
